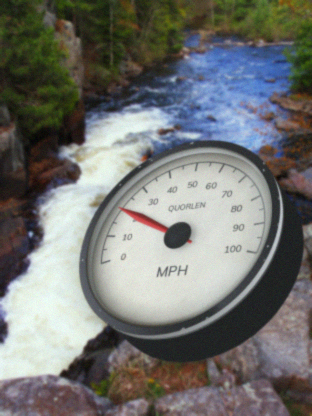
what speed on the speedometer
20 mph
